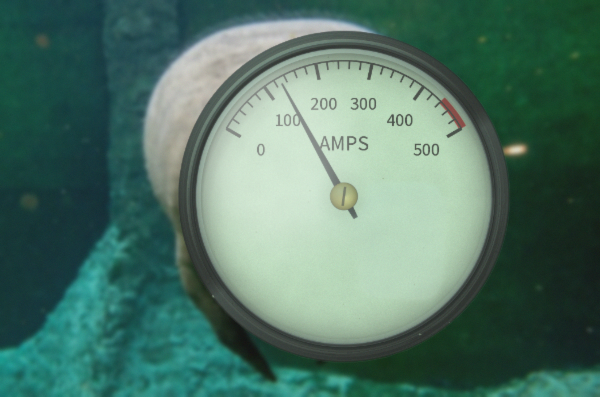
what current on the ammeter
130 A
